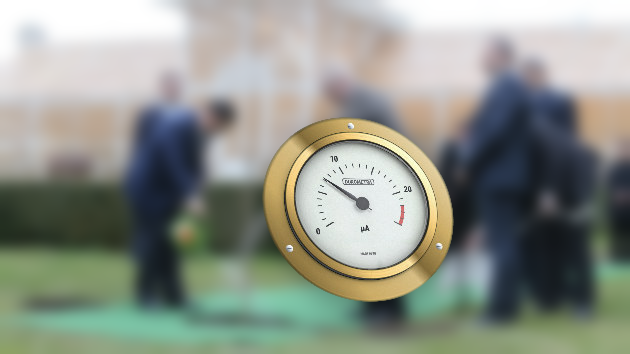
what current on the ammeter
7 µA
